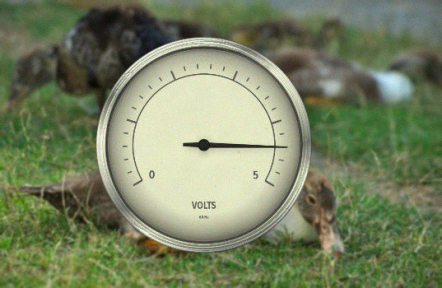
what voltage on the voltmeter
4.4 V
